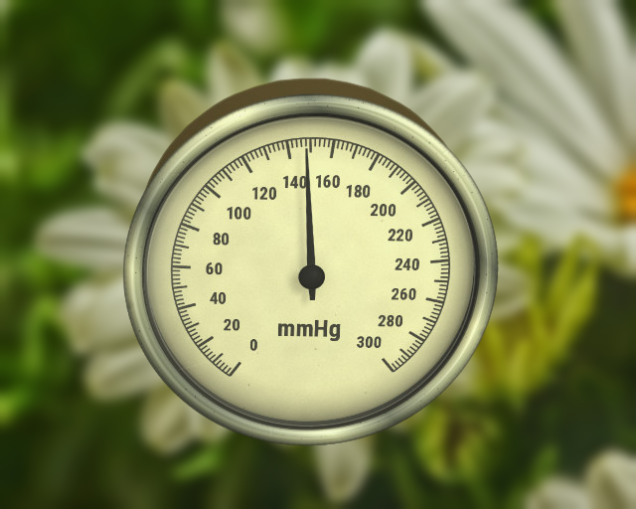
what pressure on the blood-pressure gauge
148 mmHg
